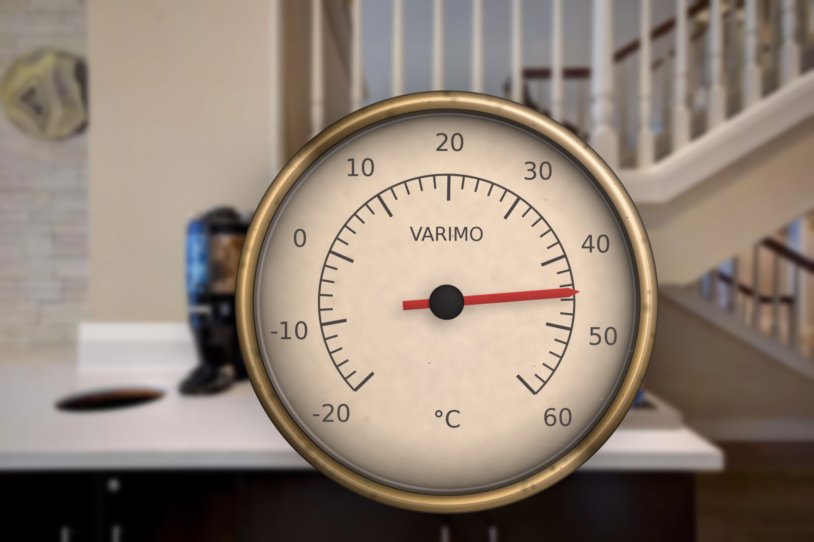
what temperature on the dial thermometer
45 °C
